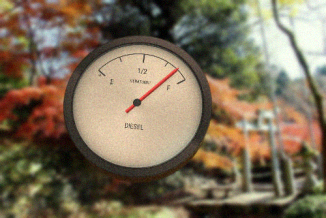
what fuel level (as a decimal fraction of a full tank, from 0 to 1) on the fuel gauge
0.875
